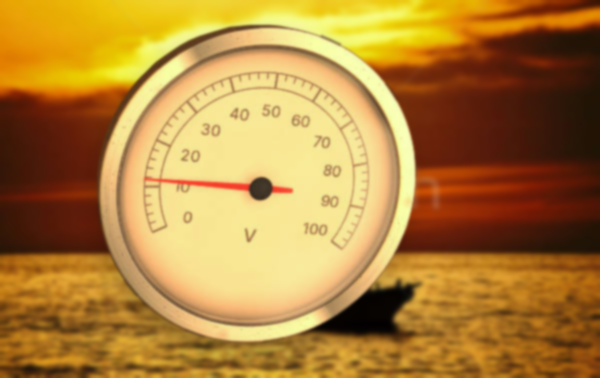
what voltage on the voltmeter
12 V
